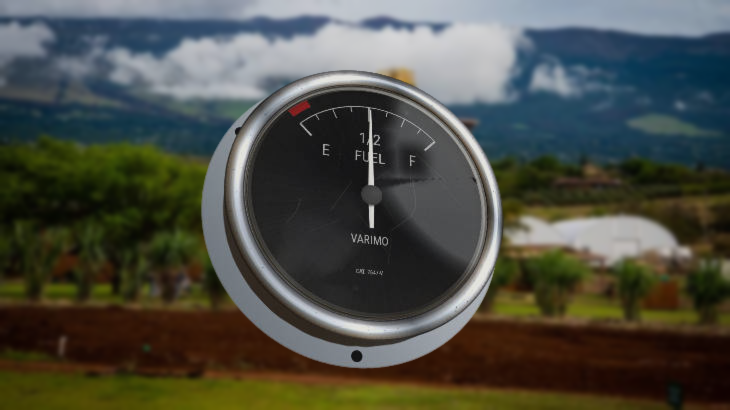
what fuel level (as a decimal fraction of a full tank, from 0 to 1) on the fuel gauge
0.5
